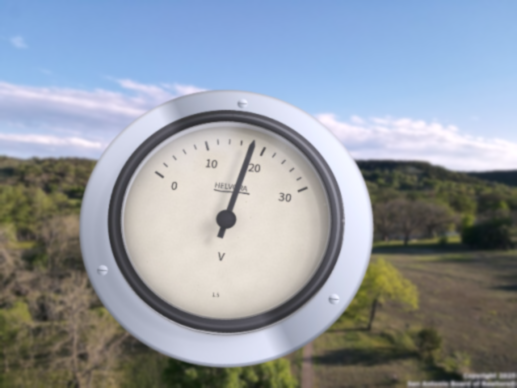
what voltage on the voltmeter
18 V
